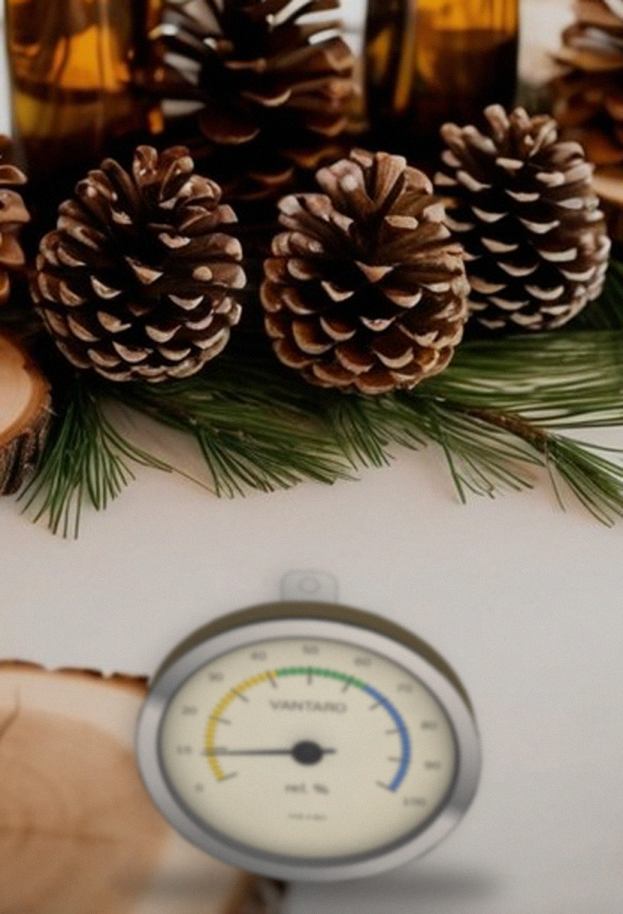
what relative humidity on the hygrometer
10 %
